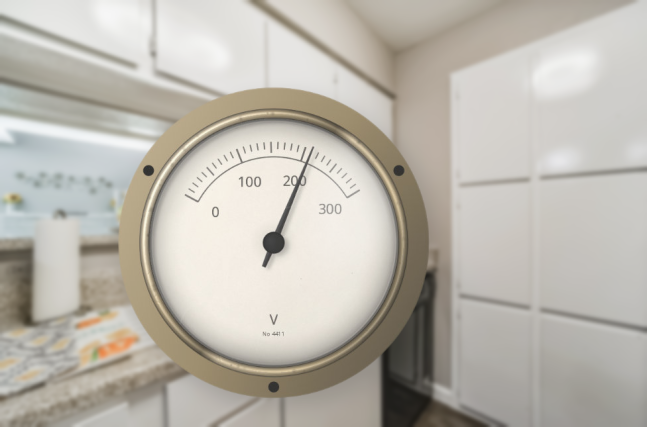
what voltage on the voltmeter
210 V
